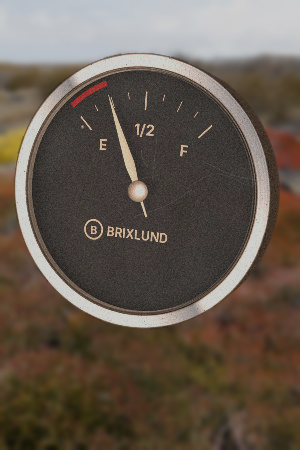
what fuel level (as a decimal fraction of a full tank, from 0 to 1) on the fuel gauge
0.25
